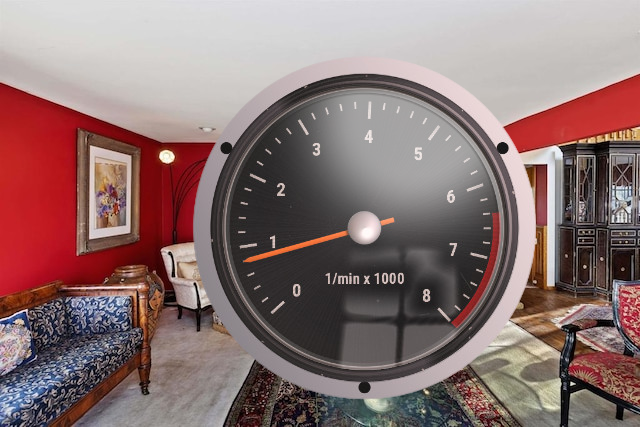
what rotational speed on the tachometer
800 rpm
